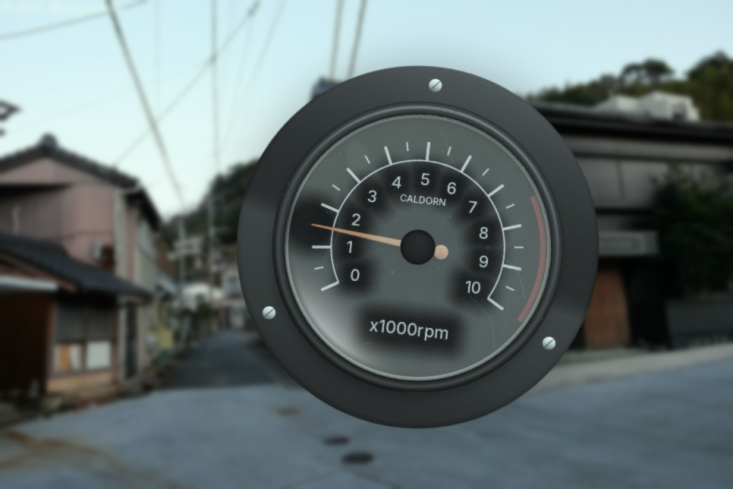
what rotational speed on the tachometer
1500 rpm
